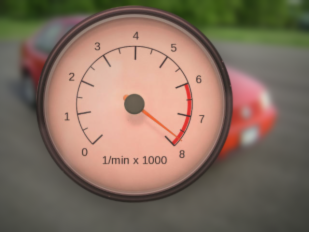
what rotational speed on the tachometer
7750 rpm
